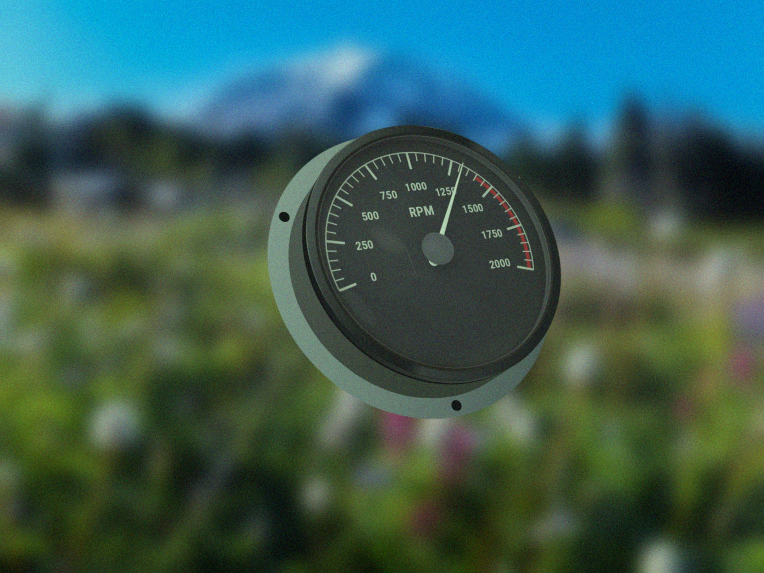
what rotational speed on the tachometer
1300 rpm
